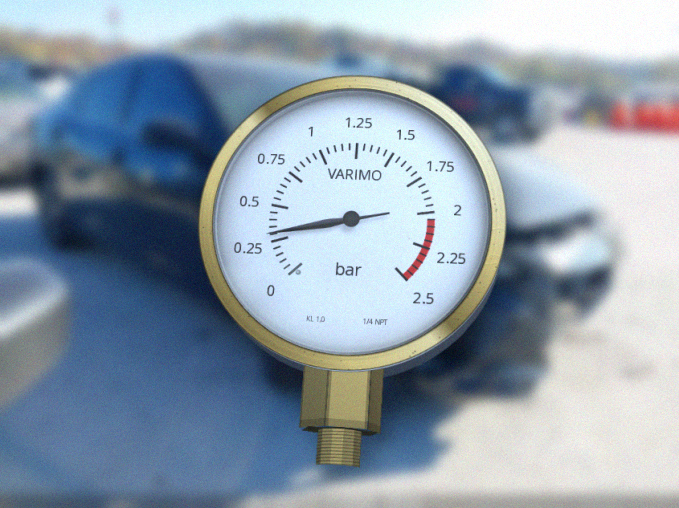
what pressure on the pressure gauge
0.3 bar
